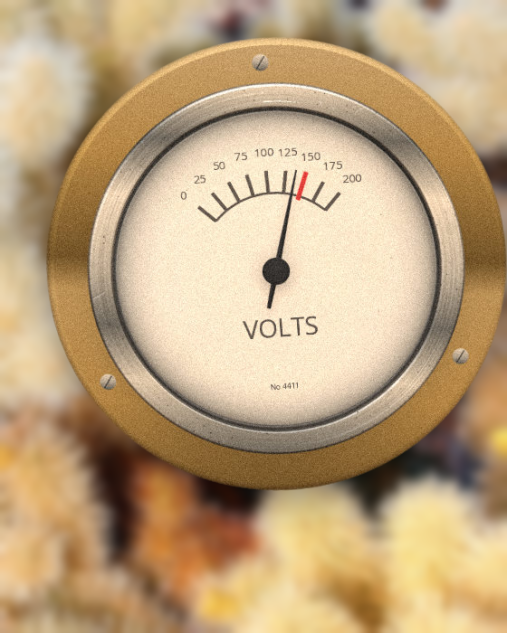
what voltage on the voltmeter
137.5 V
